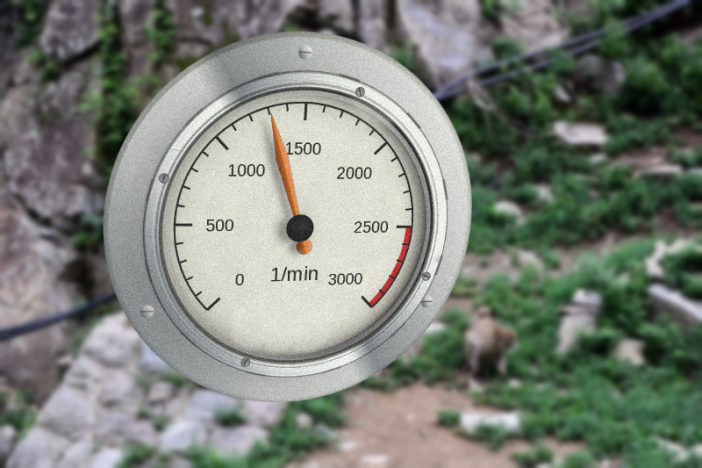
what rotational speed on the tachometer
1300 rpm
